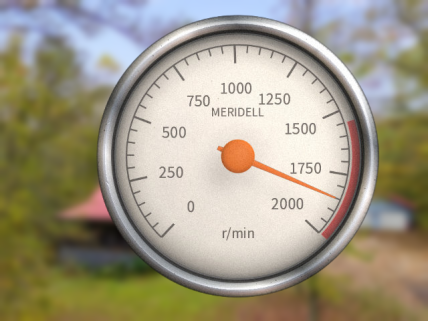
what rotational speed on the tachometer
1850 rpm
